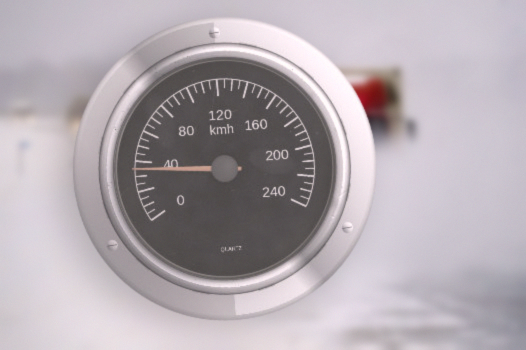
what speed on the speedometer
35 km/h
